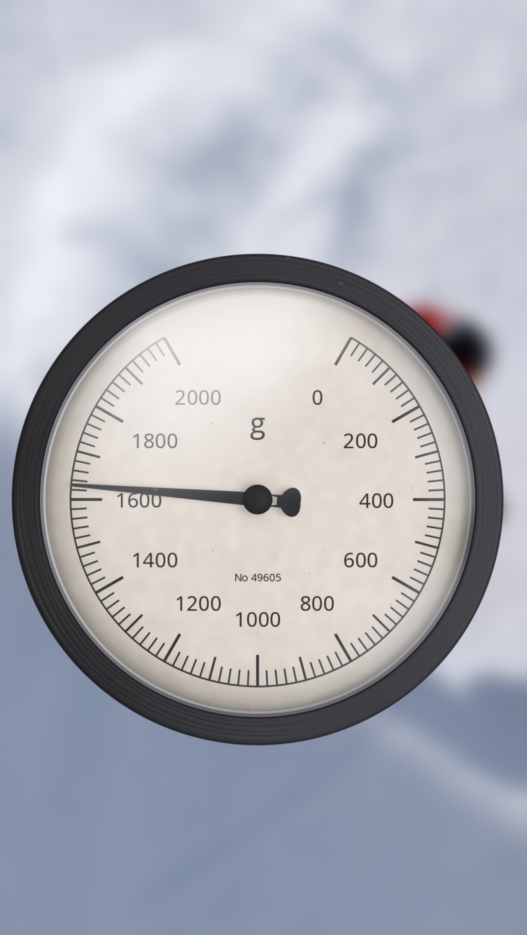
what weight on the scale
1630 g
